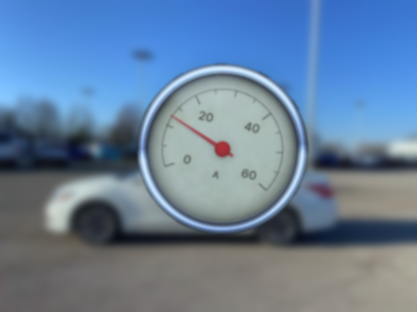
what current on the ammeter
12.5 A
